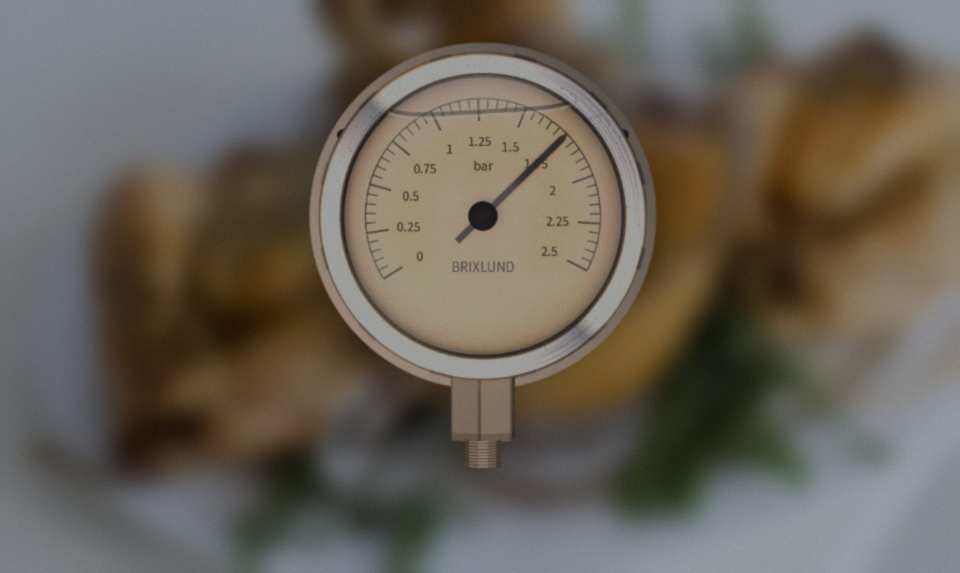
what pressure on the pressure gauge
1.75 bar
